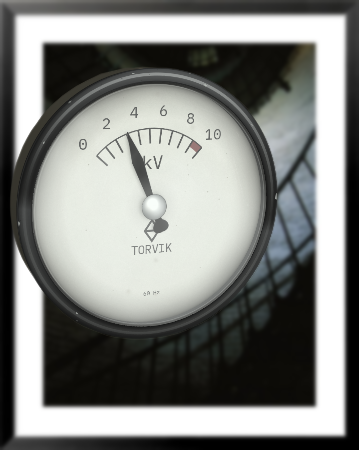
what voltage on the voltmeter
3 kV
